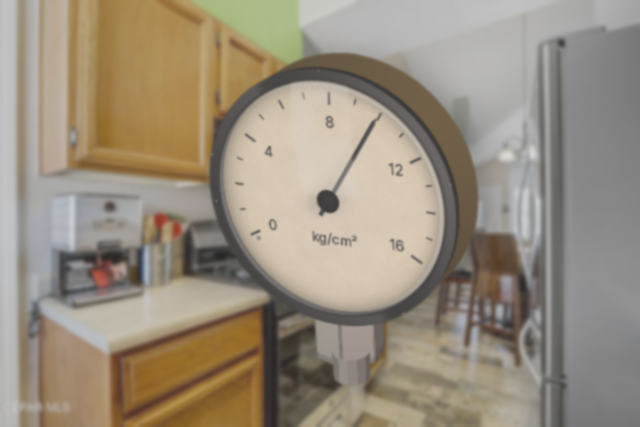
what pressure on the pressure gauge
10 kg/cm²
